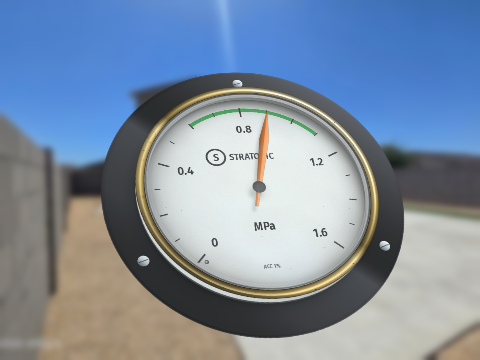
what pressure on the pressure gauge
0.9 MPa
